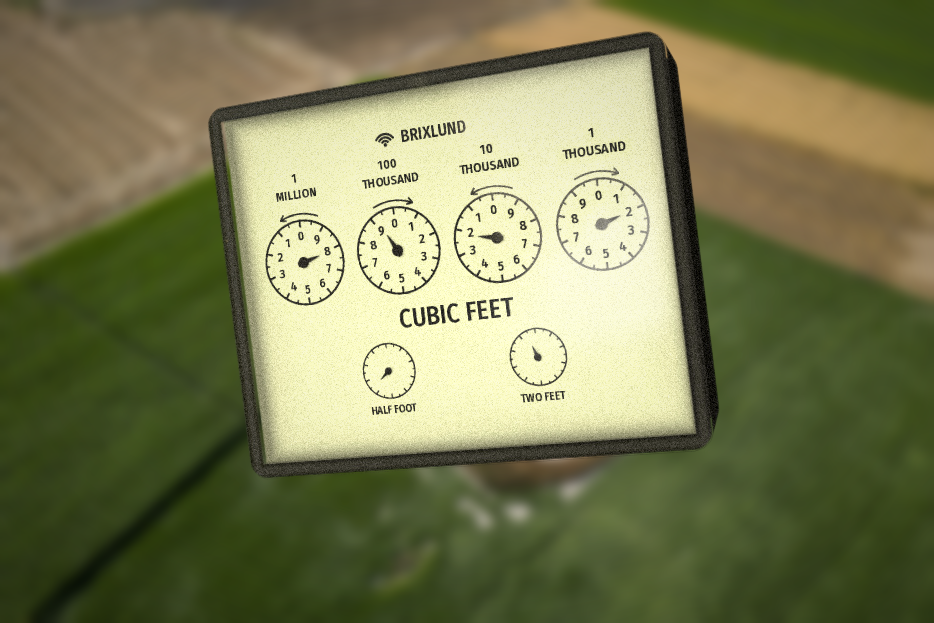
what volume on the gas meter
792200 ft³
